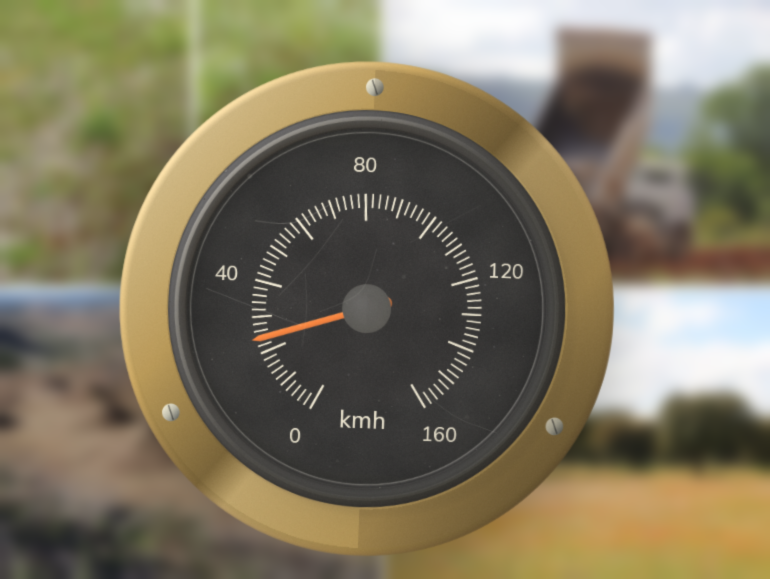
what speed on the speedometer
24 km/h
